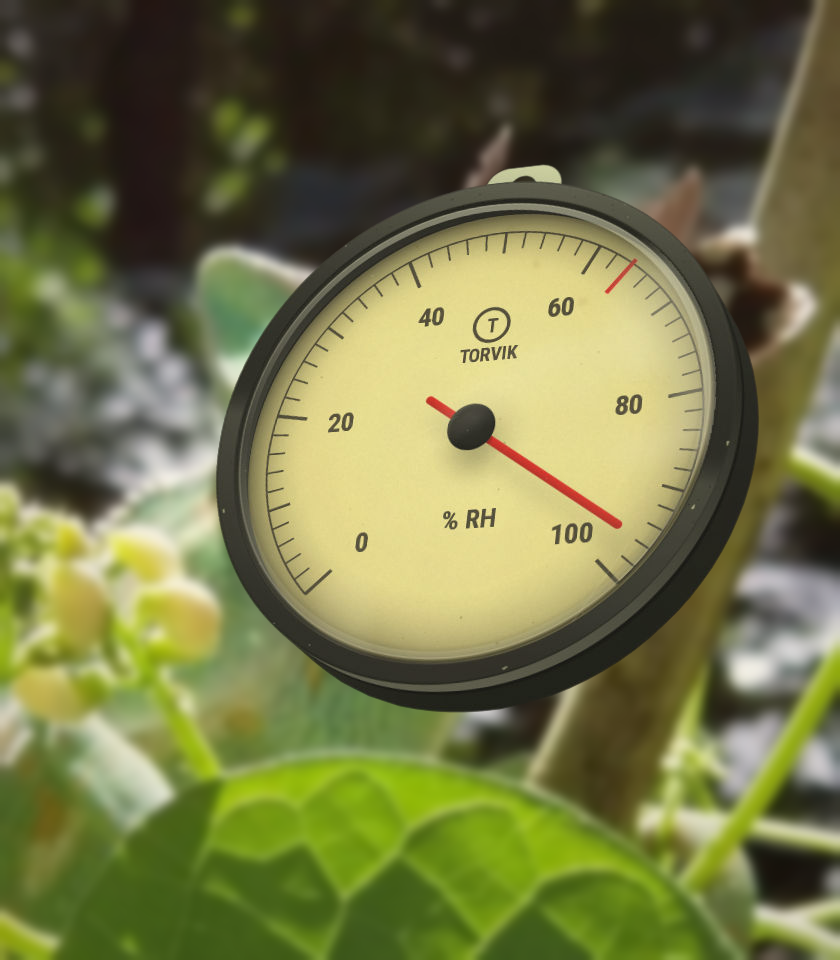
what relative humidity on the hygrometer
96 %
